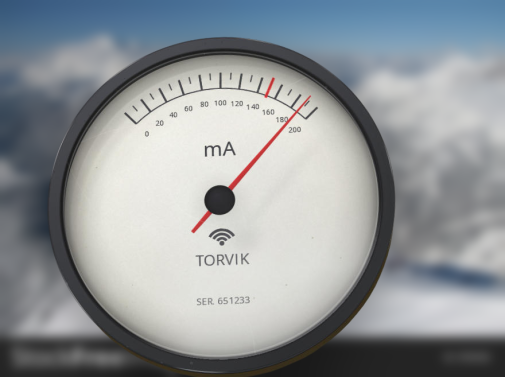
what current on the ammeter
190 mA
